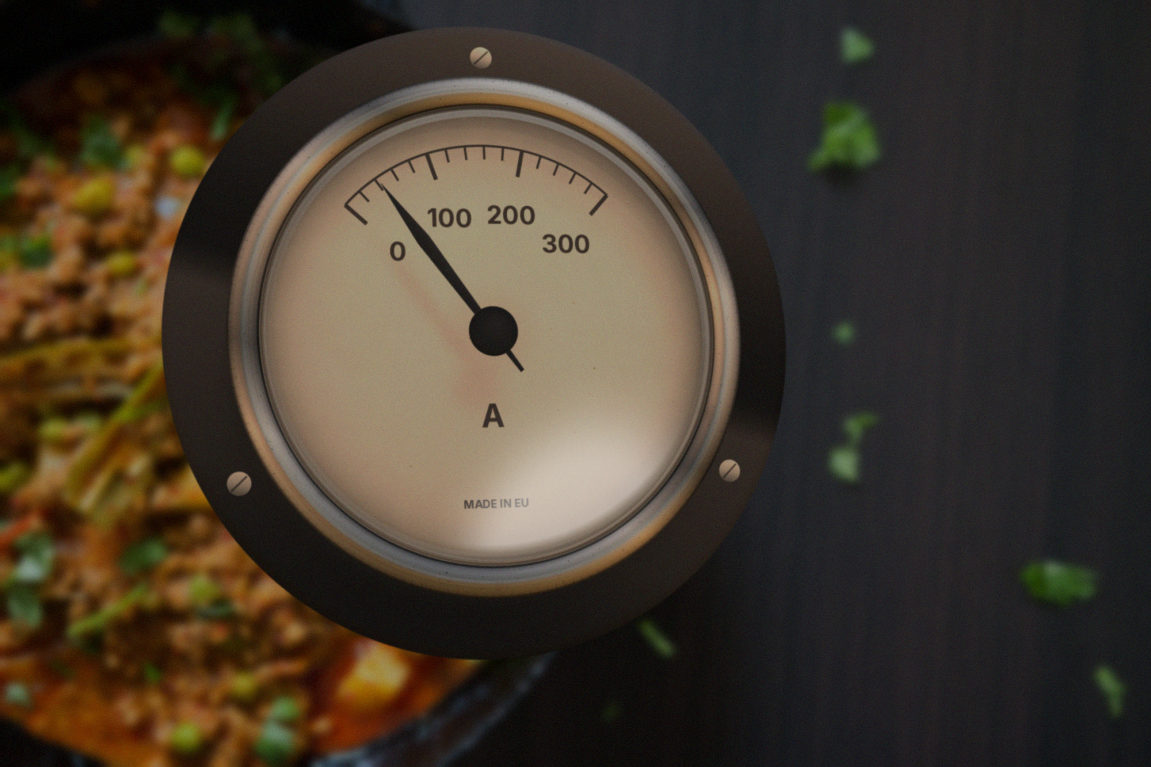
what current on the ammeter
40 A
